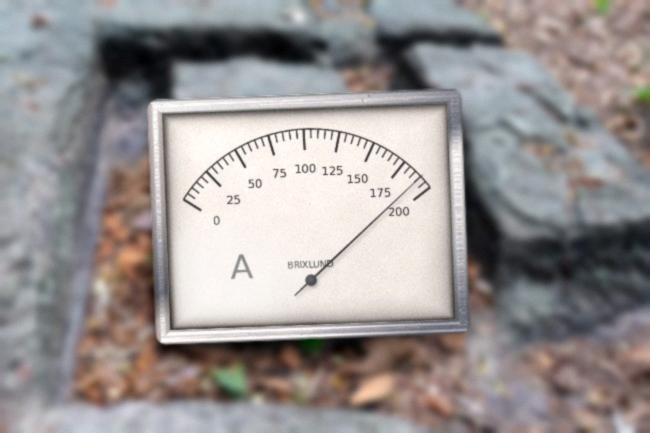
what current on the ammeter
190 A
